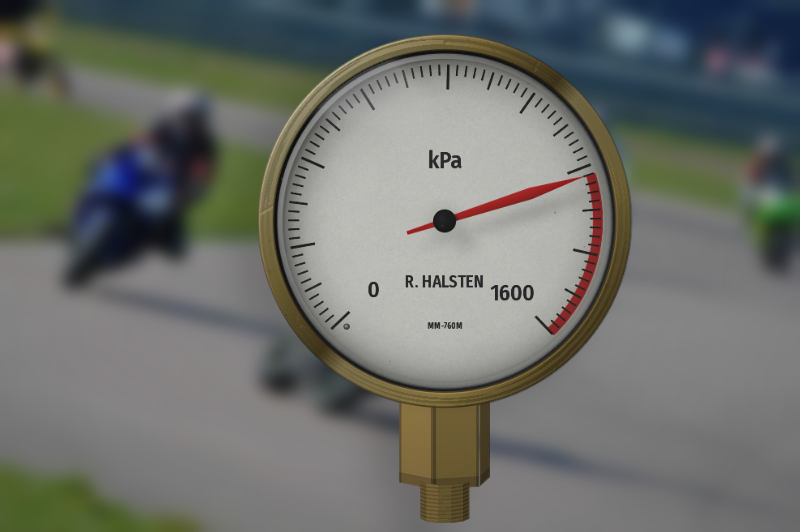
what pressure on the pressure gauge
1220 kPa
